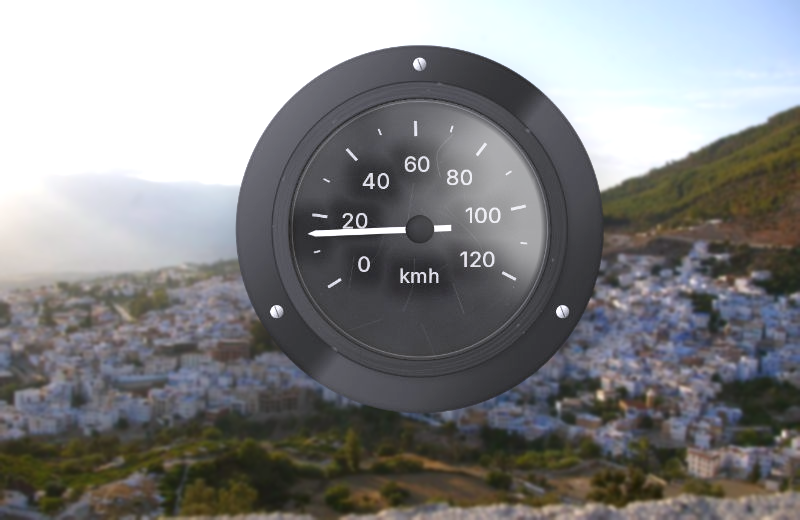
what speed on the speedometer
15 km/h
